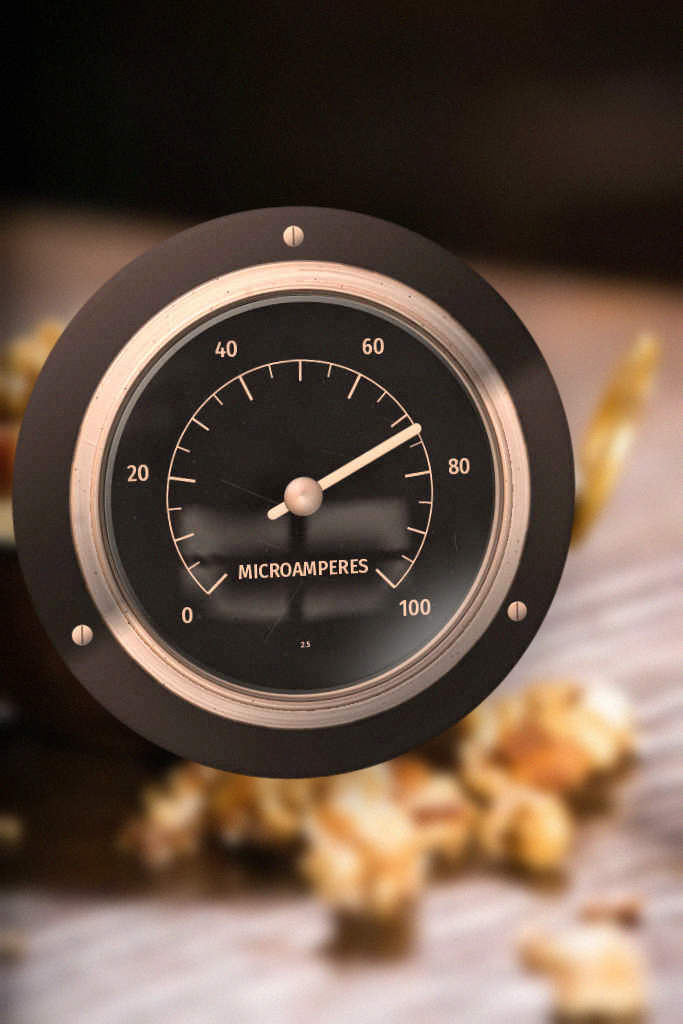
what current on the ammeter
72.5 µA
